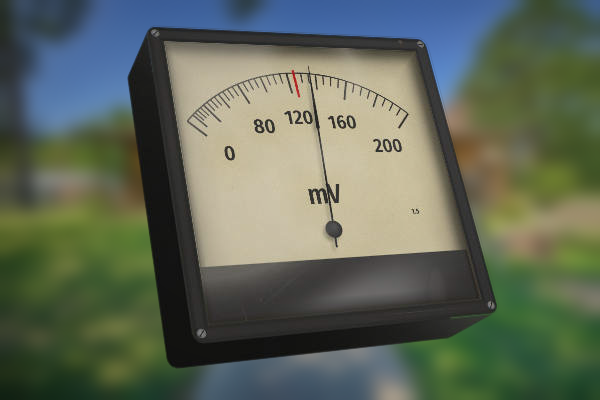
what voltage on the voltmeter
135 mV
